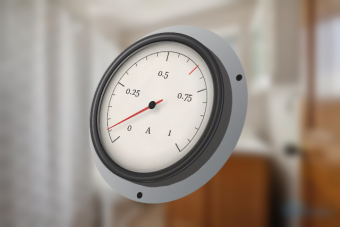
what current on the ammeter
0.05 A
